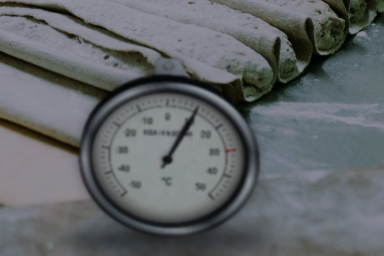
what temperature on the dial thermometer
10 °C
